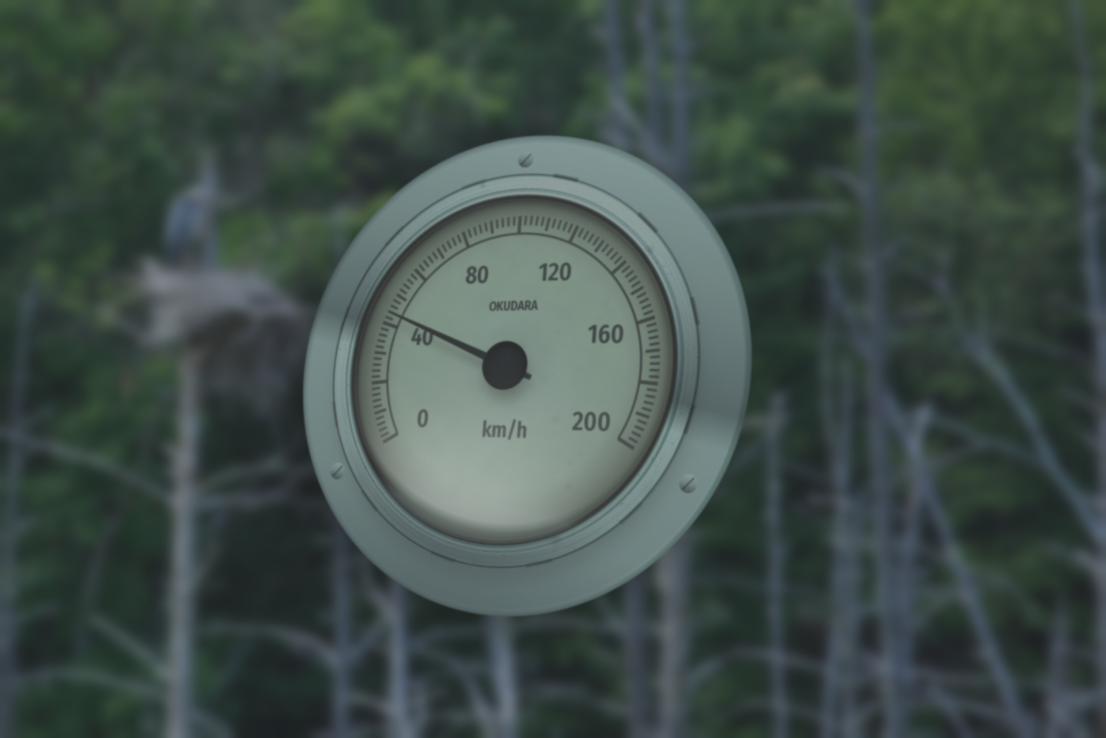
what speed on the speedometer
44 km/h
